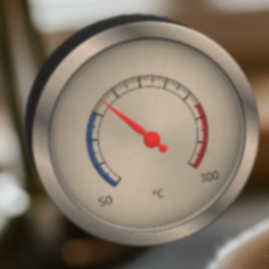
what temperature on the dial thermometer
137.5 °C
